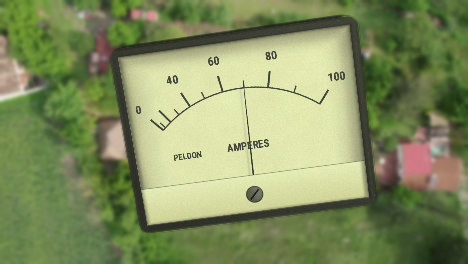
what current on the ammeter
70 A
